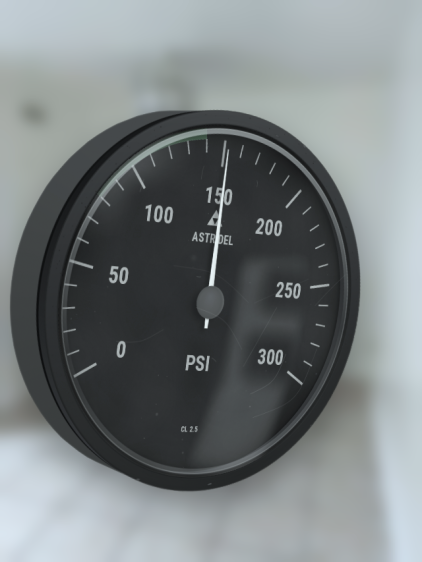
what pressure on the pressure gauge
150 psi
